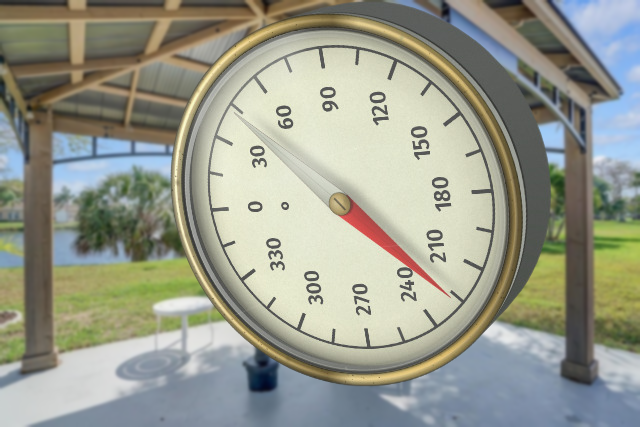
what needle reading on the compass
225 °
